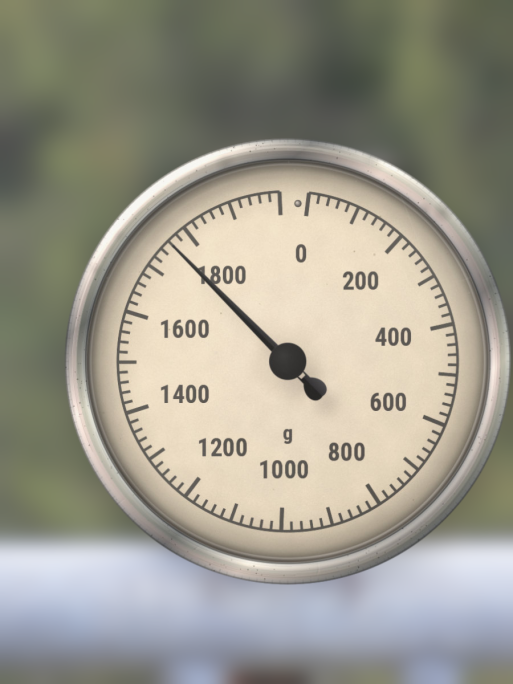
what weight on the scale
1760 g
